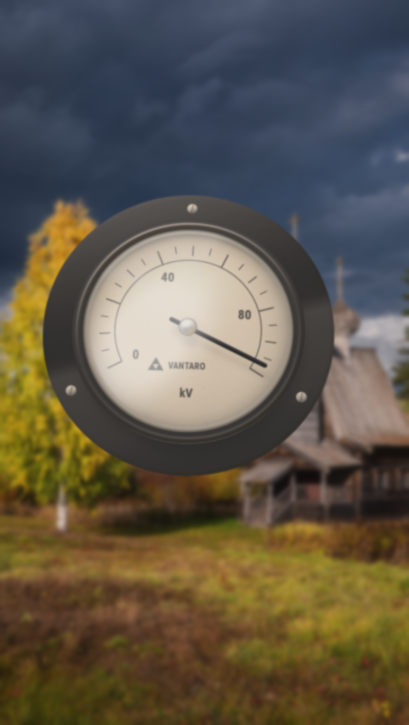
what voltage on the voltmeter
97.5 kV
